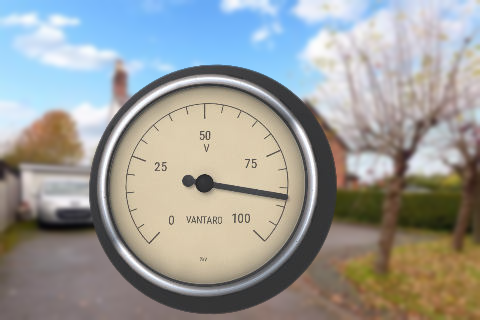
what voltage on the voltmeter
87.5 V
